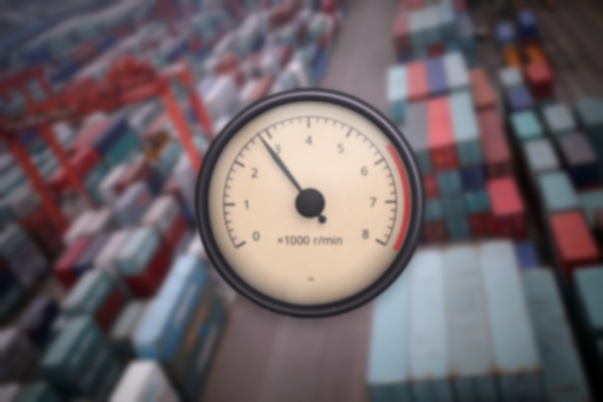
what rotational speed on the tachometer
2800 rpm
